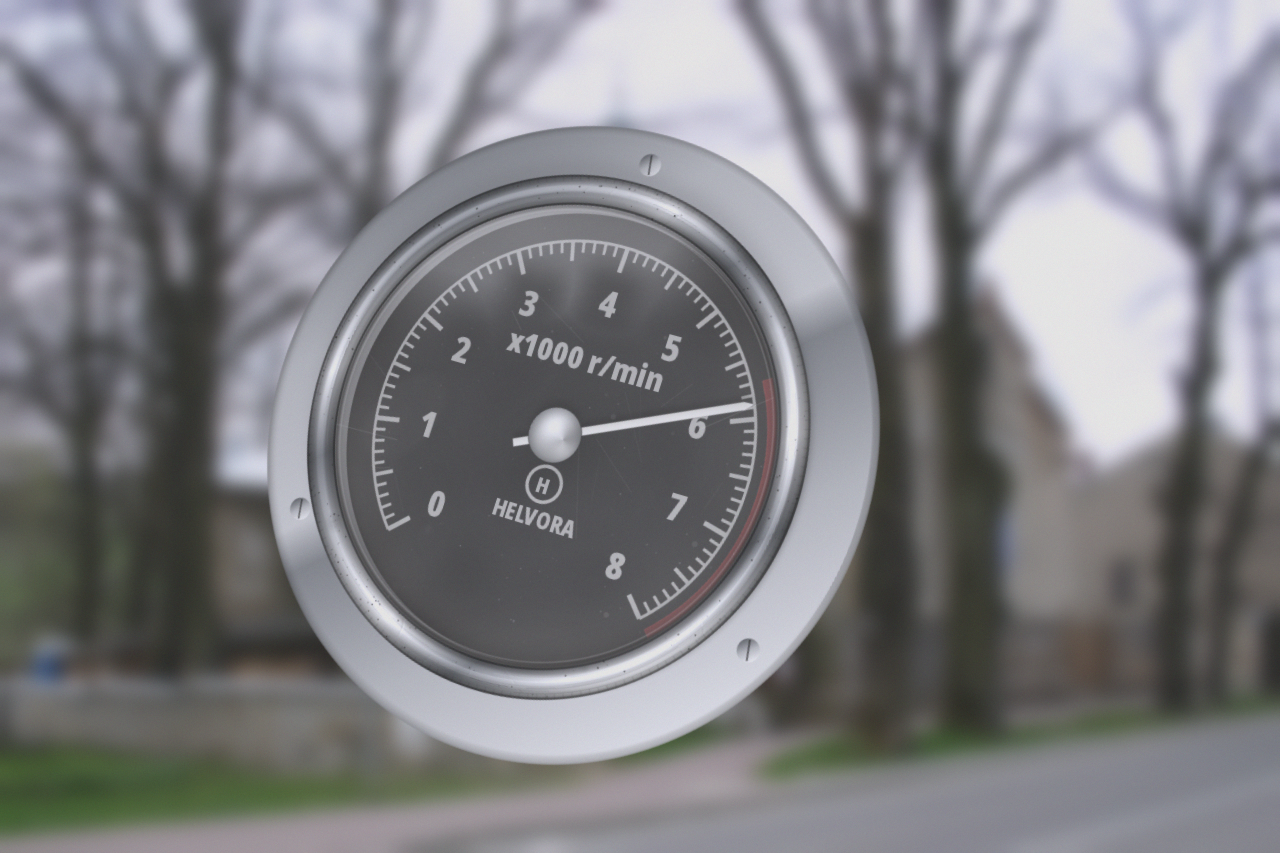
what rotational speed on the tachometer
5900 rpm
